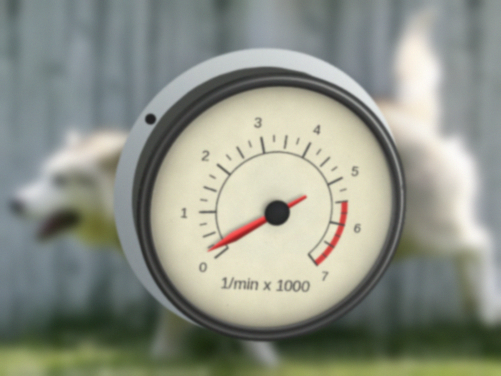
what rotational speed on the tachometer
250 rpm
